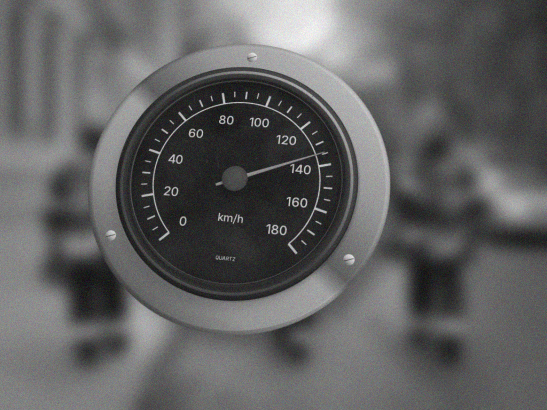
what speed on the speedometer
135 km/h
